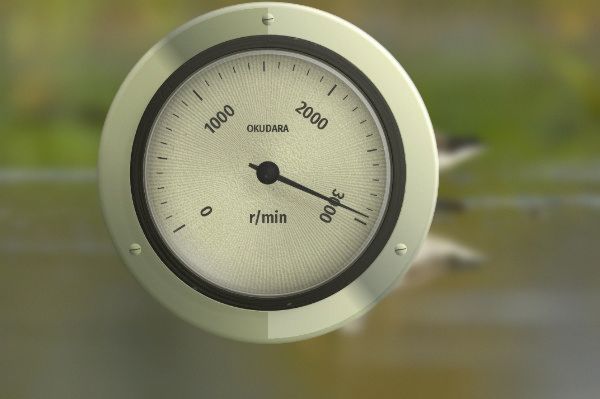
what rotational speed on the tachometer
2950 rpm
